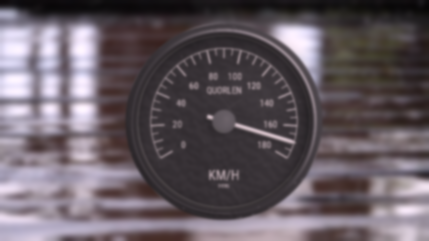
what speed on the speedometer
170 km/h
